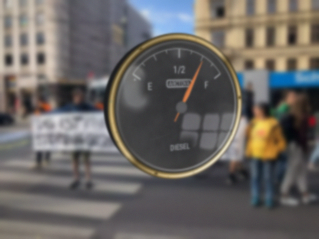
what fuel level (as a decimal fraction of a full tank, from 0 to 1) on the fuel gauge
0.75
